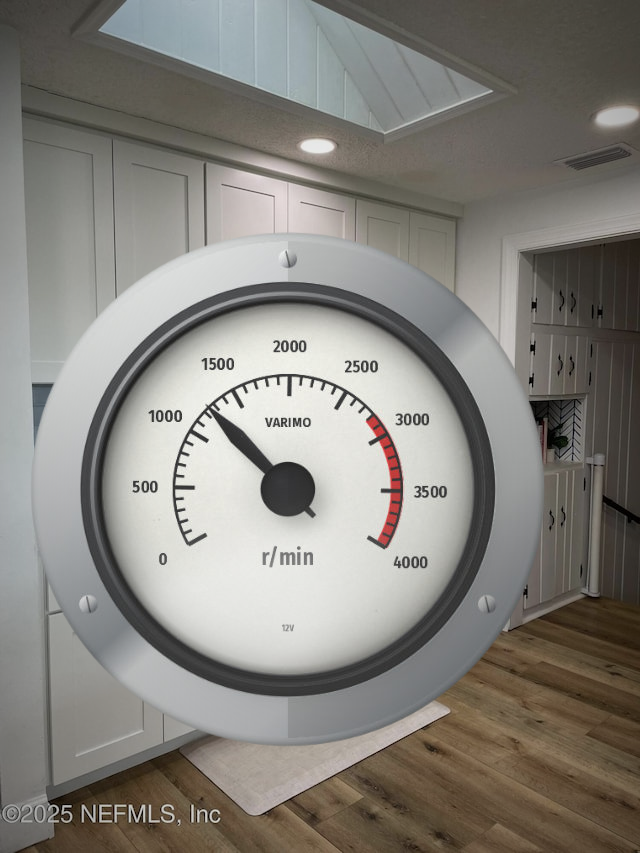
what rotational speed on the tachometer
1250 rpm
